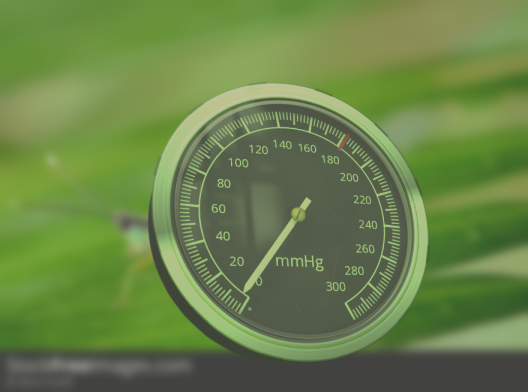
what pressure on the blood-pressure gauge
4 mmHg
